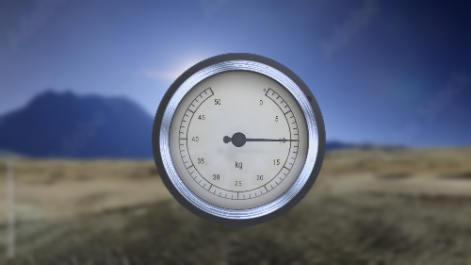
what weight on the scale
10 kg
